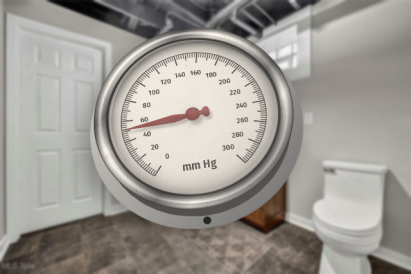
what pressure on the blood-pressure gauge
50 mmHg
